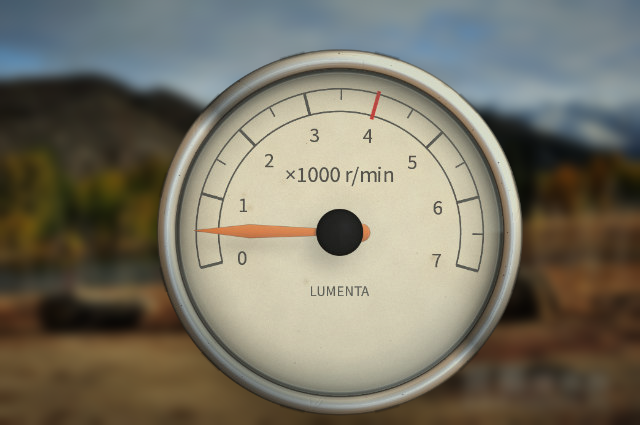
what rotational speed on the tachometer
500 rpm
